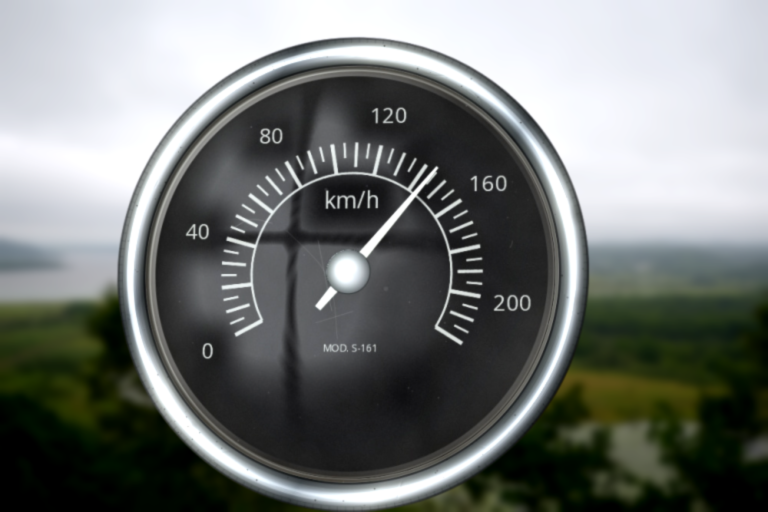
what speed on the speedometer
145 km/h
